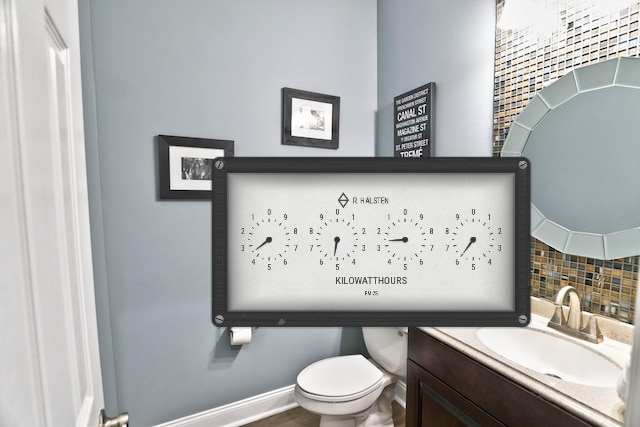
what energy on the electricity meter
3526 kWh
